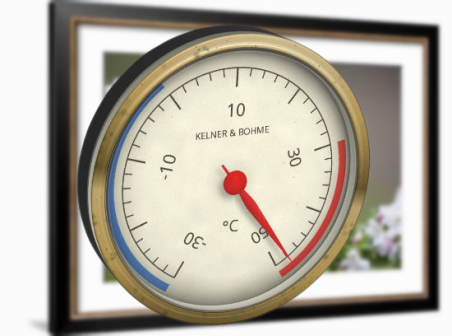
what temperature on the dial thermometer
48 °C
